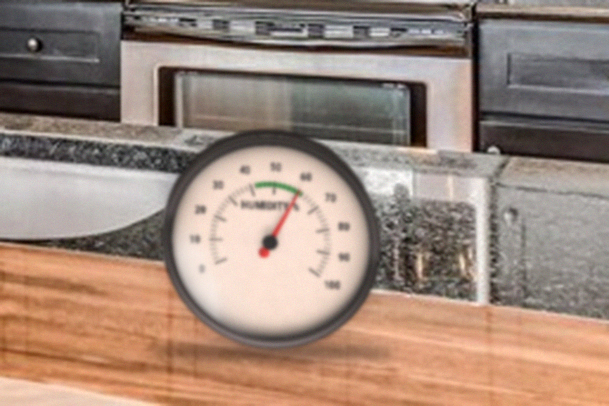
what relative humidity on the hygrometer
60 %
